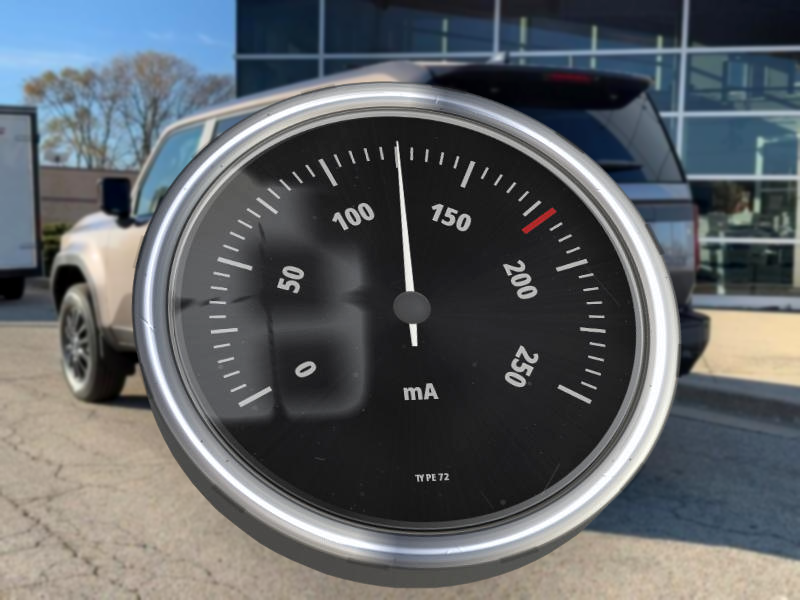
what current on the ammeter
125 mA
